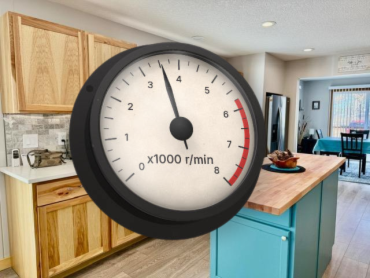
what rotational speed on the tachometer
3500 rpm
